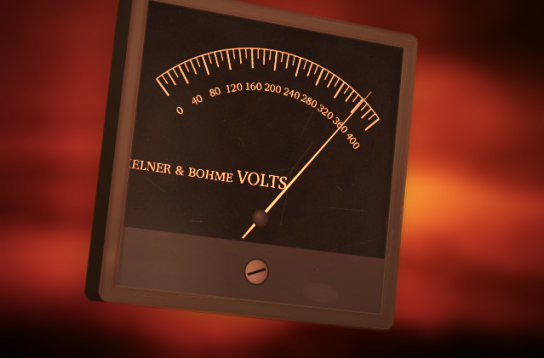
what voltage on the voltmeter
360 V
